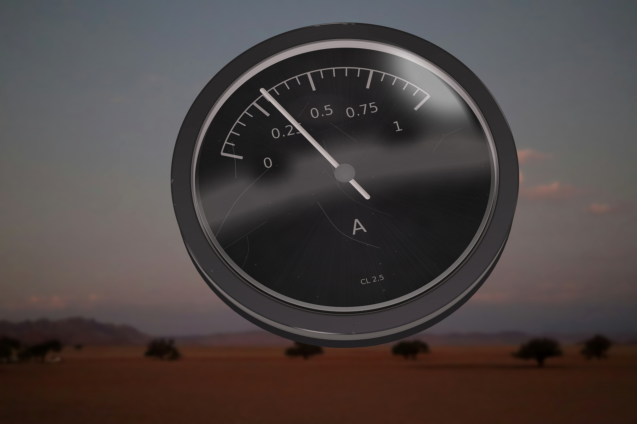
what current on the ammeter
0.3 A
